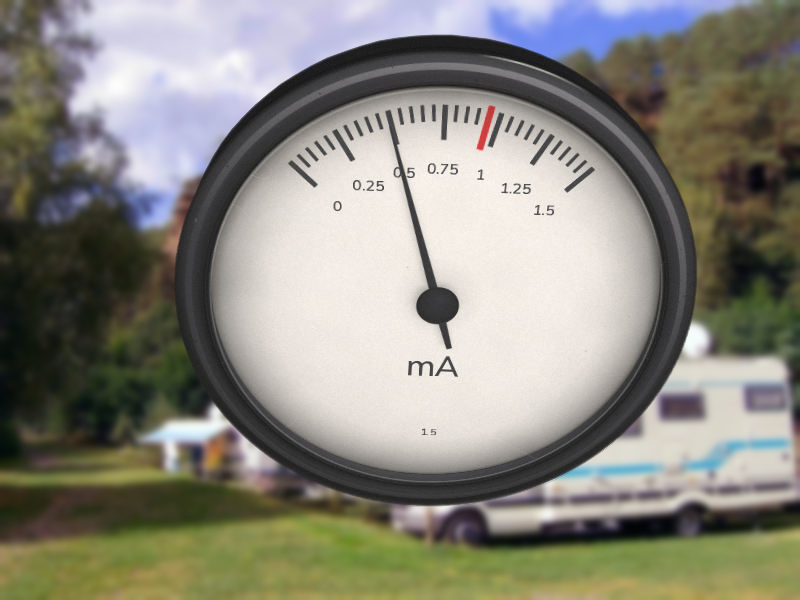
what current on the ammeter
0.5 mA
